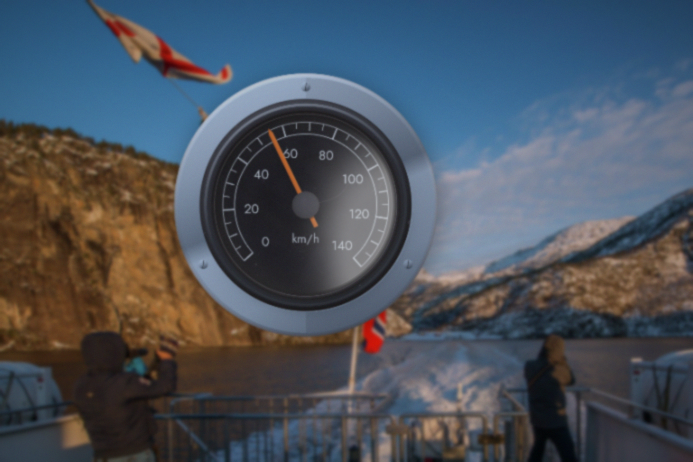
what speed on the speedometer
55 km/h
